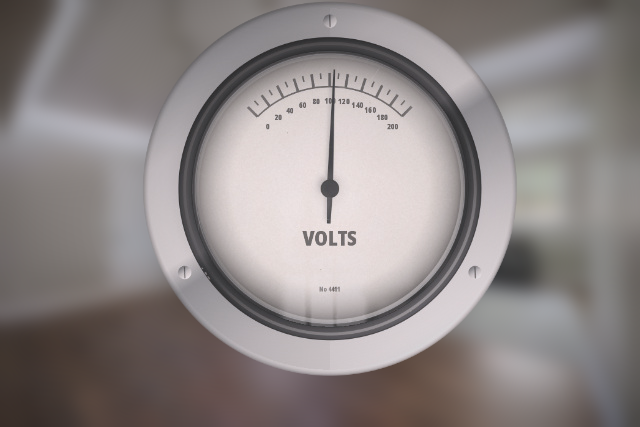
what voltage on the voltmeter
105 V
